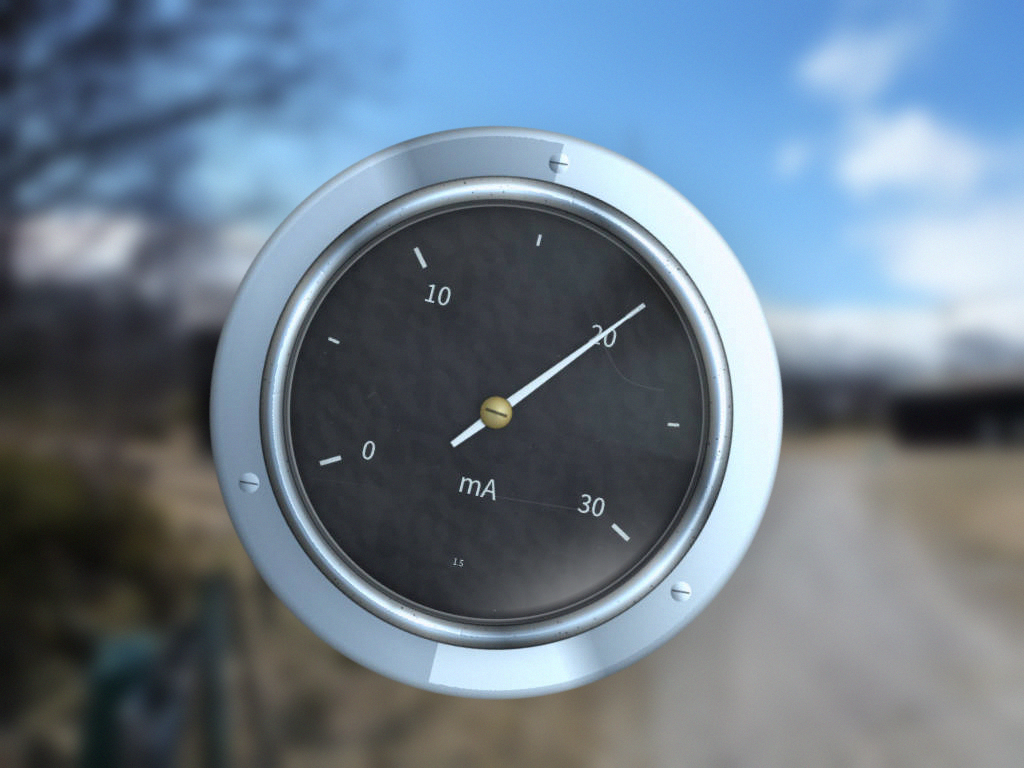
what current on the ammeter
20 mA
